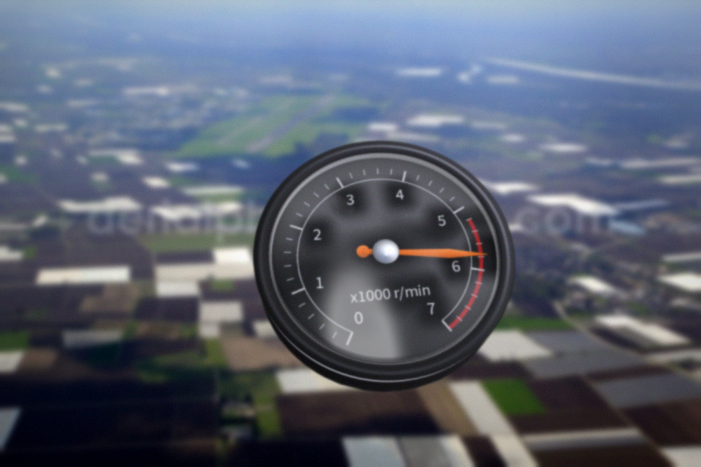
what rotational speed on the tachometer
5800 rpm
